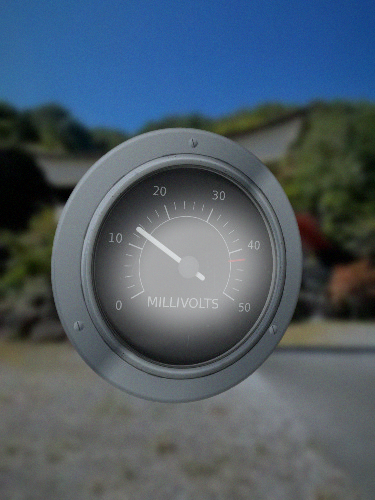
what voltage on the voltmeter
13 mV
